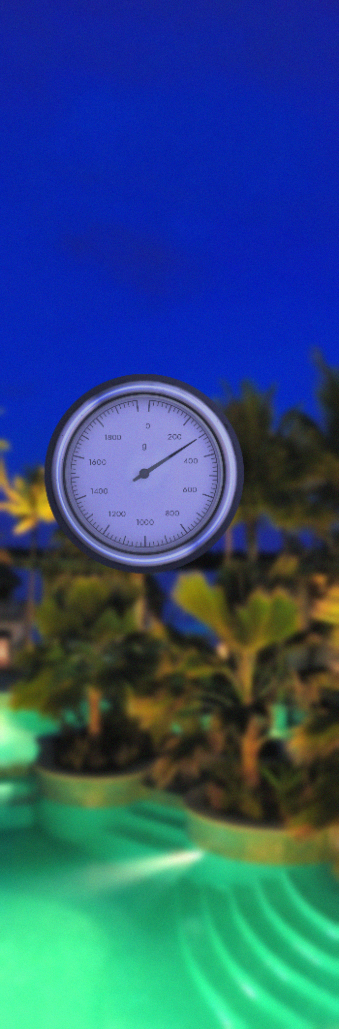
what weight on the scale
300 g
